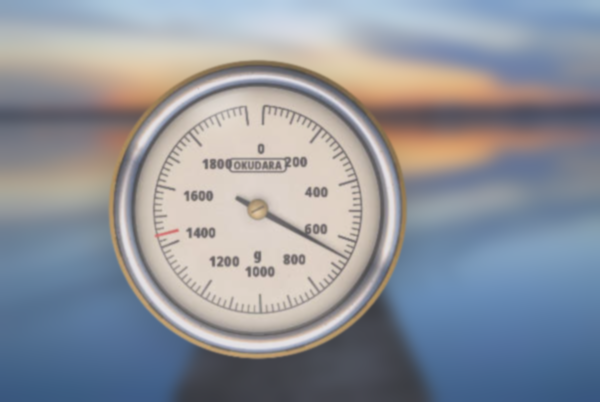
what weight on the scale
660 g
